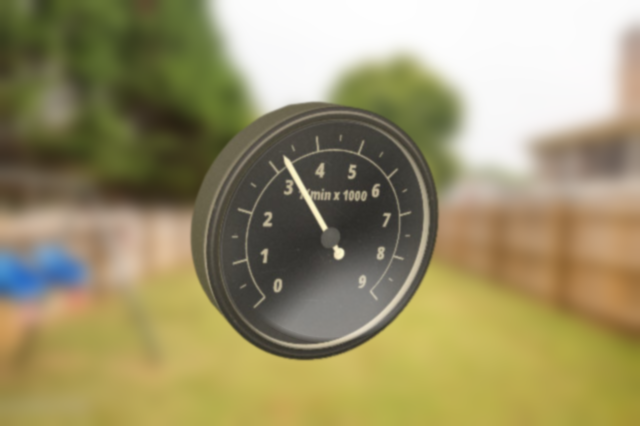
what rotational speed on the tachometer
3250 rpm
